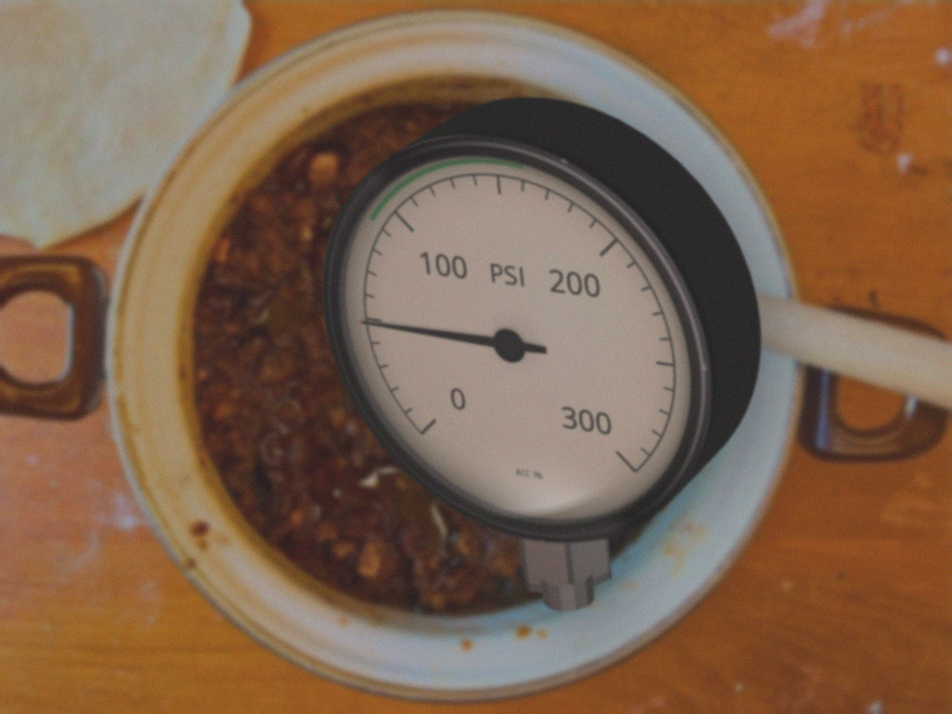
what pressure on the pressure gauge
50 psi
